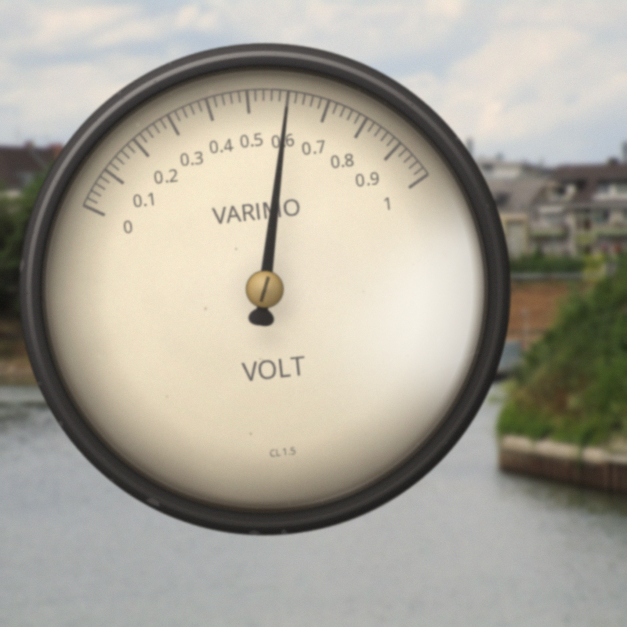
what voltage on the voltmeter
0.6 V
